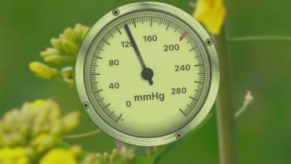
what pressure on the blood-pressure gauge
130 mmHg
